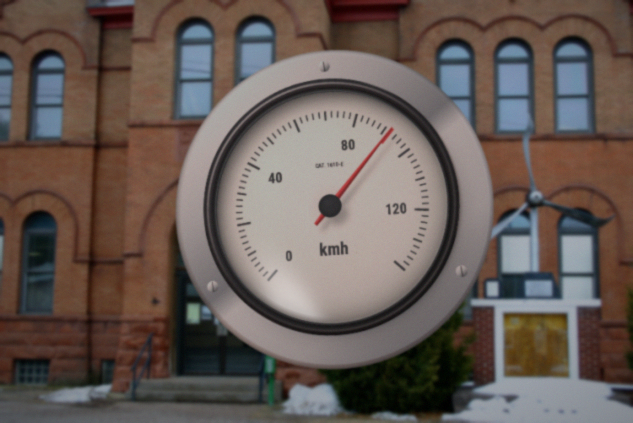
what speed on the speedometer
92 km/h
